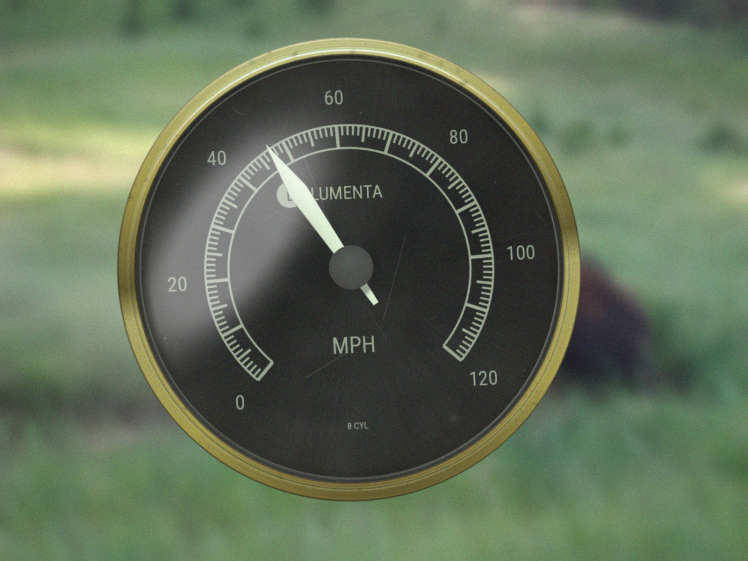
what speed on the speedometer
47 mph
